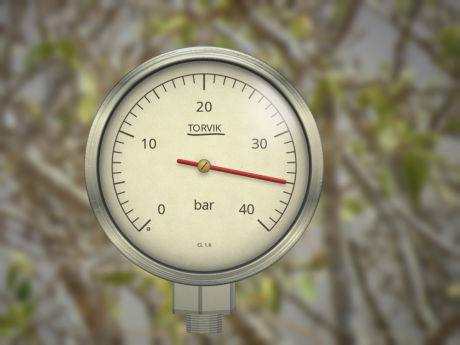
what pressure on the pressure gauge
35 bar
